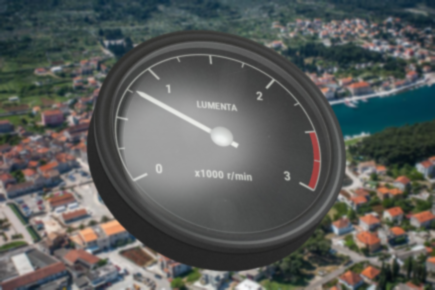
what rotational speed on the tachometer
750 rpm
